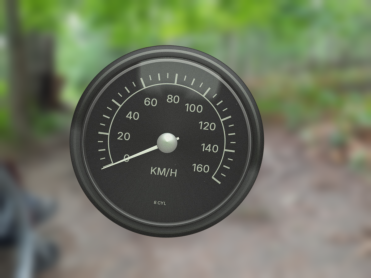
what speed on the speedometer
0 km/h
